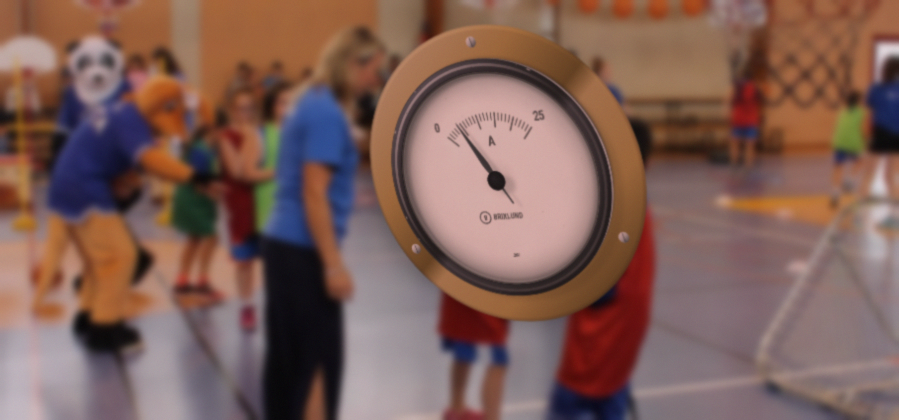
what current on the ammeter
5 A
